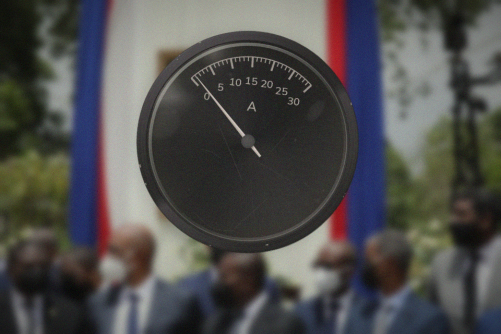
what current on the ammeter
1 A
